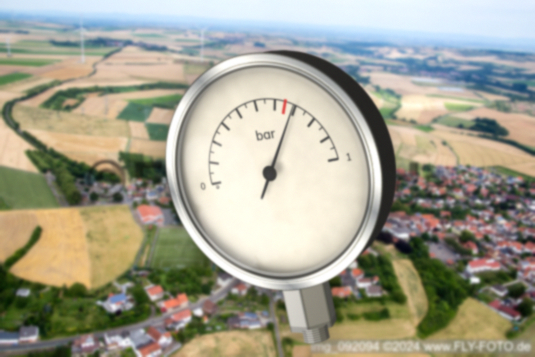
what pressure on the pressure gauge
0.7 bar
